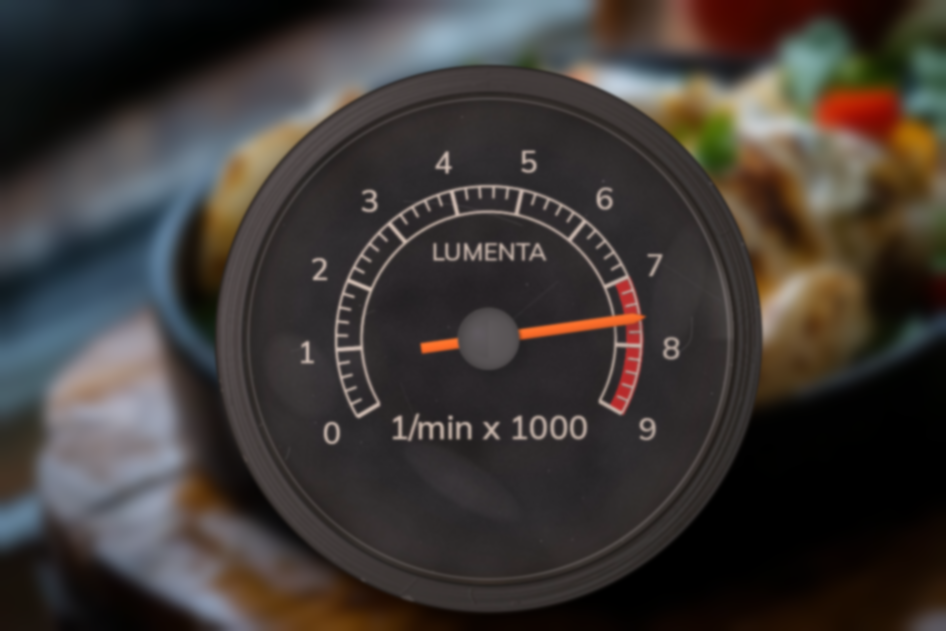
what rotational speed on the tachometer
7600 rpm
